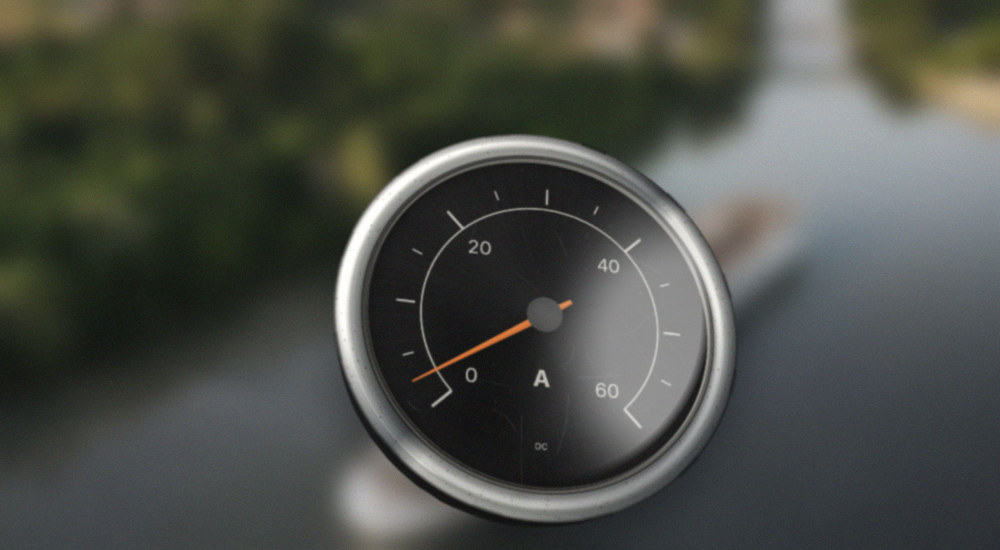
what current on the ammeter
2.5 A
